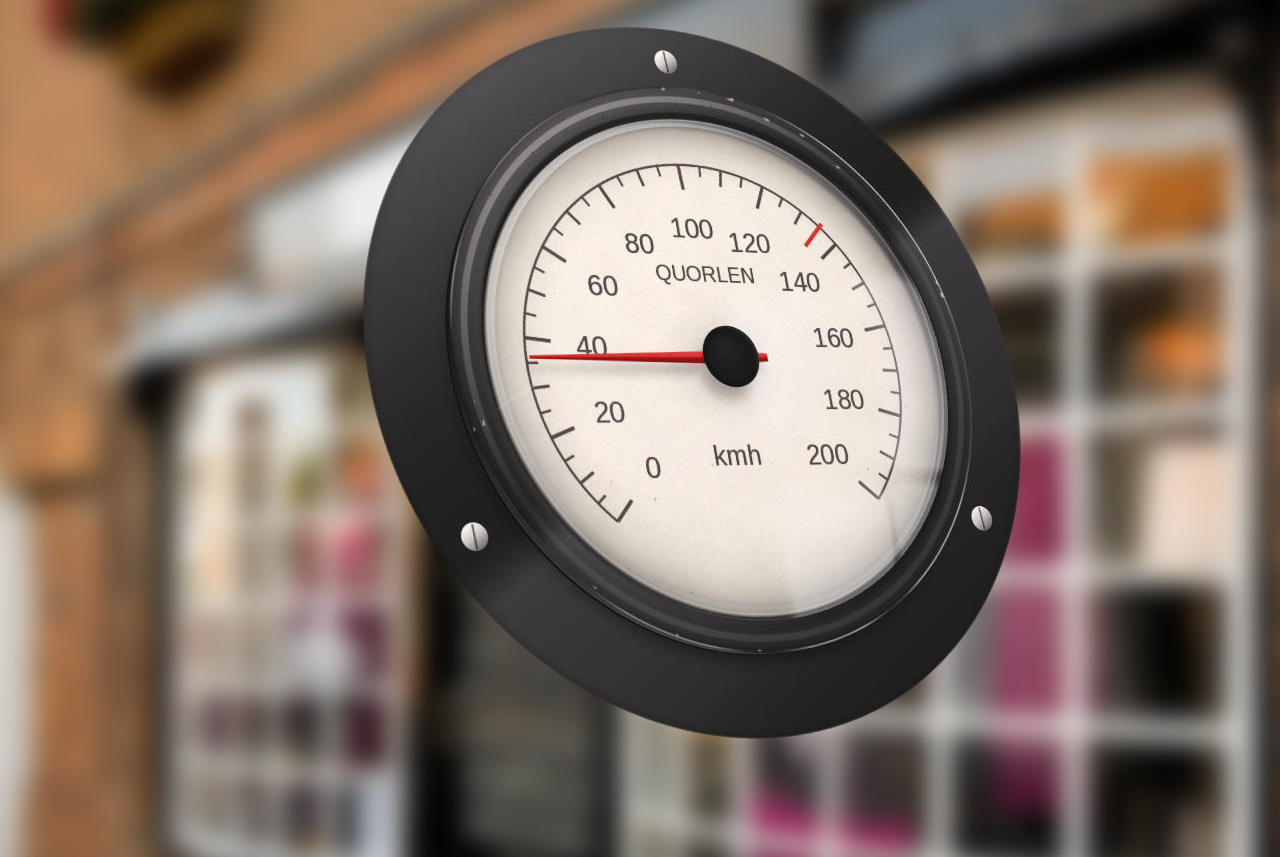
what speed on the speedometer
35 km/h
